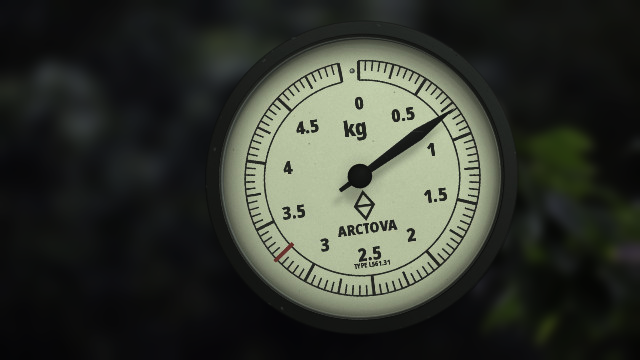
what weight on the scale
0.8 kg
